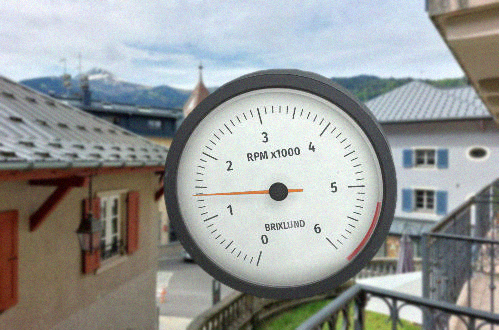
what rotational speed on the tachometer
1400 rpm
